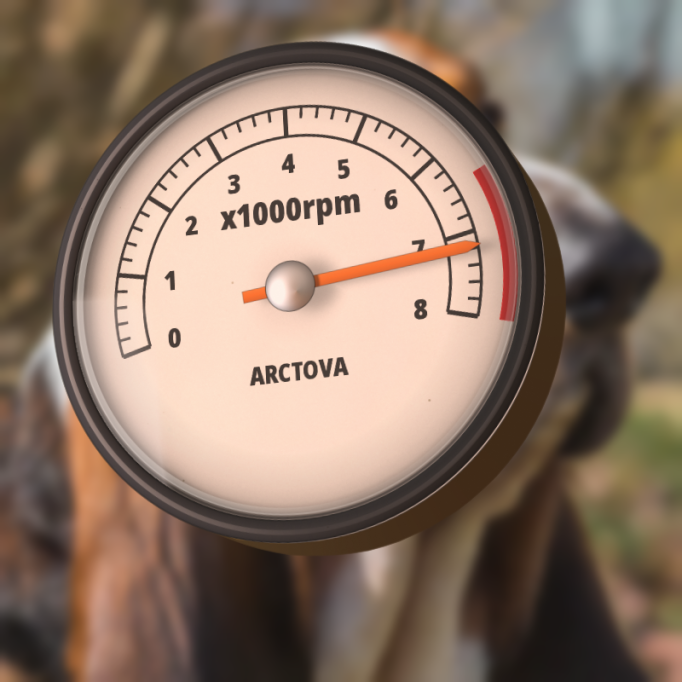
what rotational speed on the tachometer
7200 rpm
